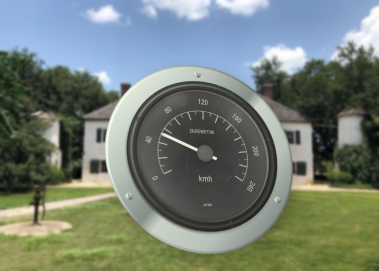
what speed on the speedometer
50 km/h
